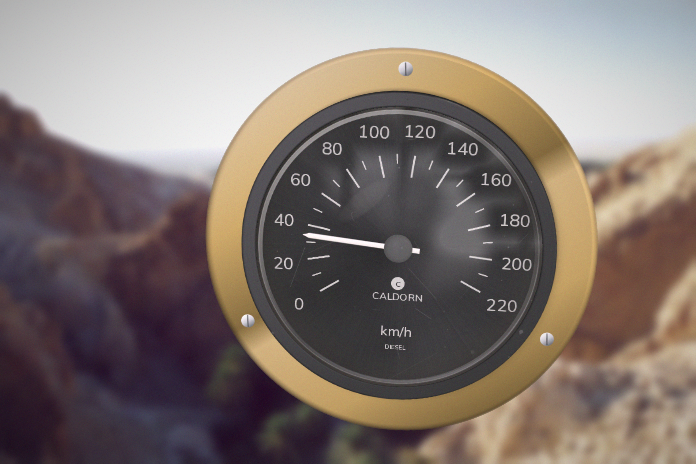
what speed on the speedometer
35 km/h
